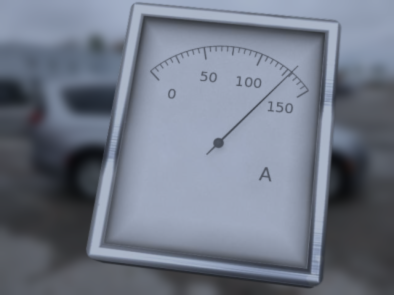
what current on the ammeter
130 A
